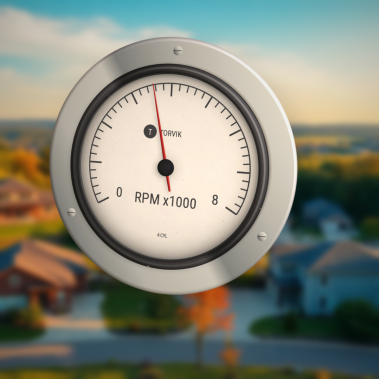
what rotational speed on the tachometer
3600 rpm
